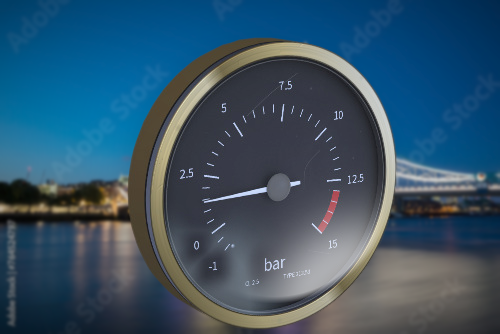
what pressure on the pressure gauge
1.5 bar
